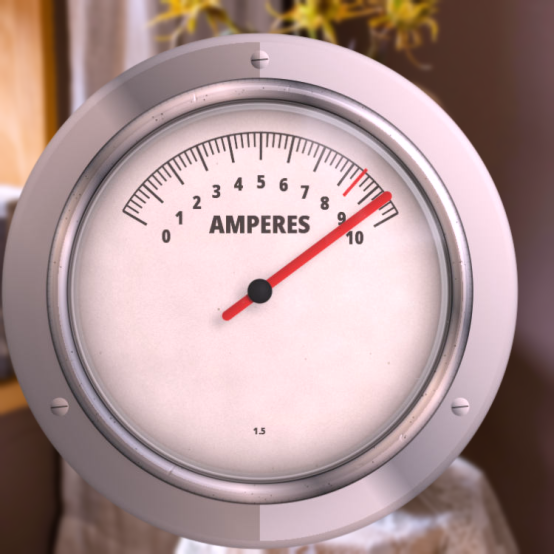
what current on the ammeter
9.4 A
